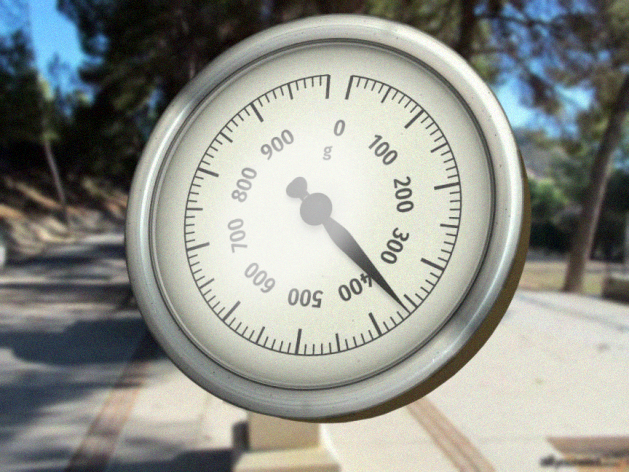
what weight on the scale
360 g
